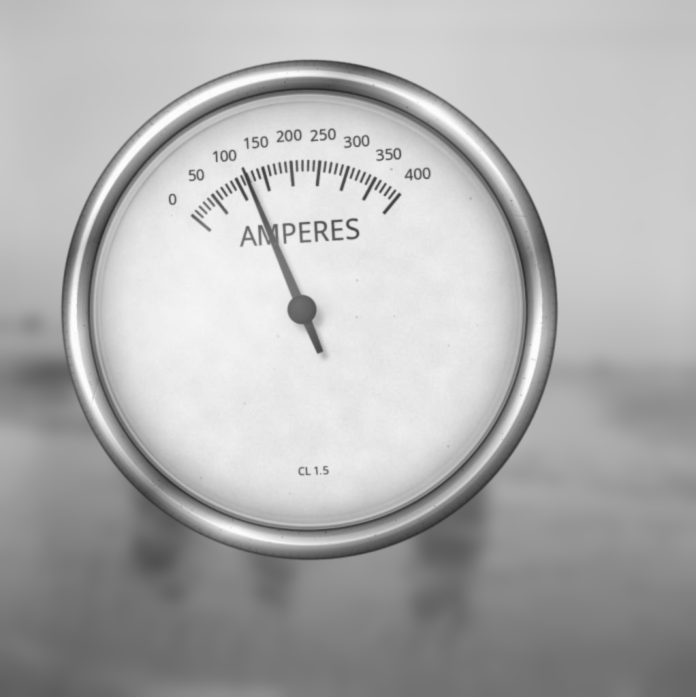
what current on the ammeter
120 A
